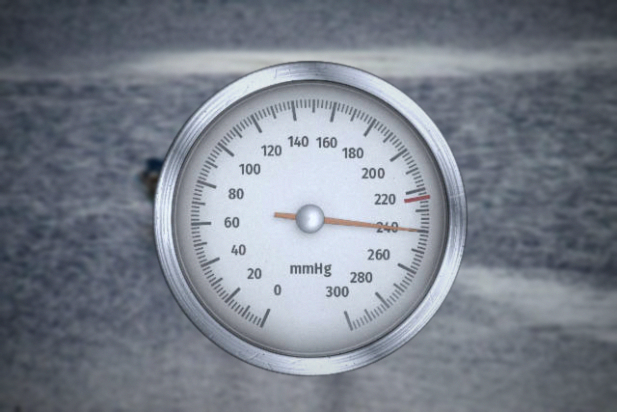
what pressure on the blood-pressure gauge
240 mmHg
